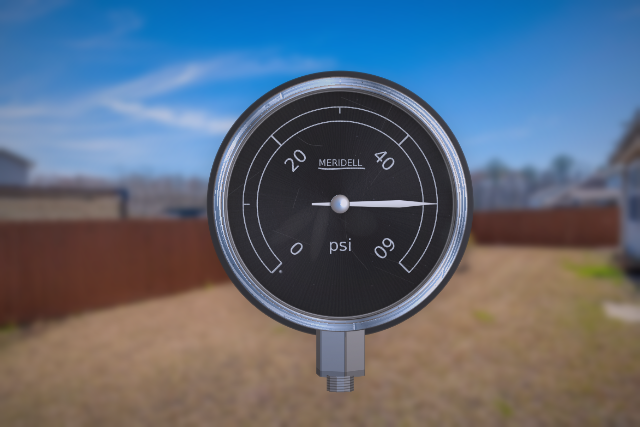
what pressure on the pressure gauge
50 psi
